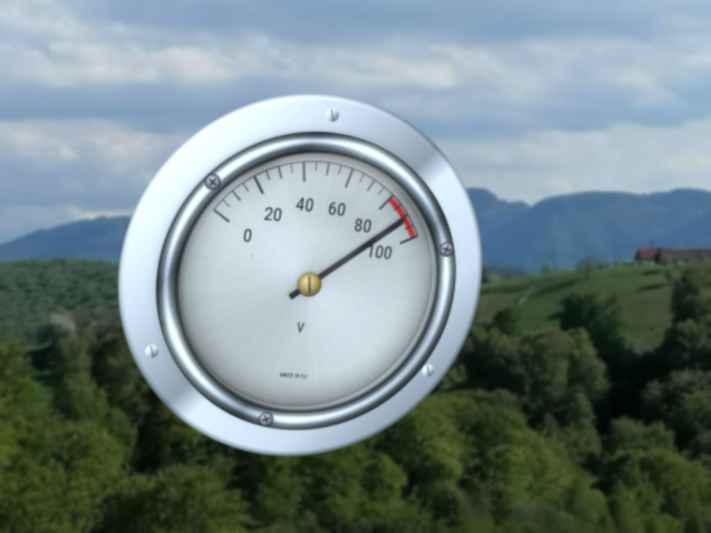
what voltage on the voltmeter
90 V
